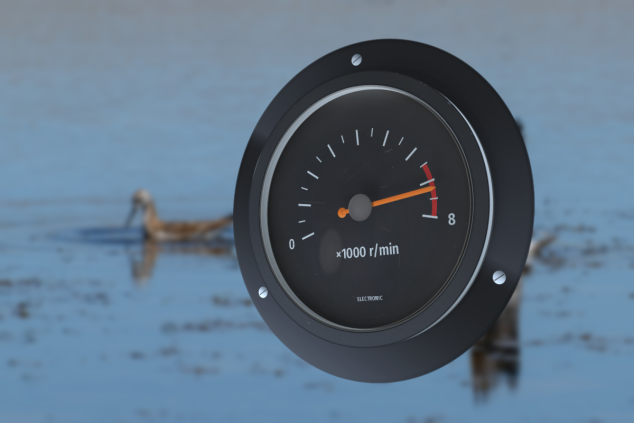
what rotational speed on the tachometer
7250 rpm
